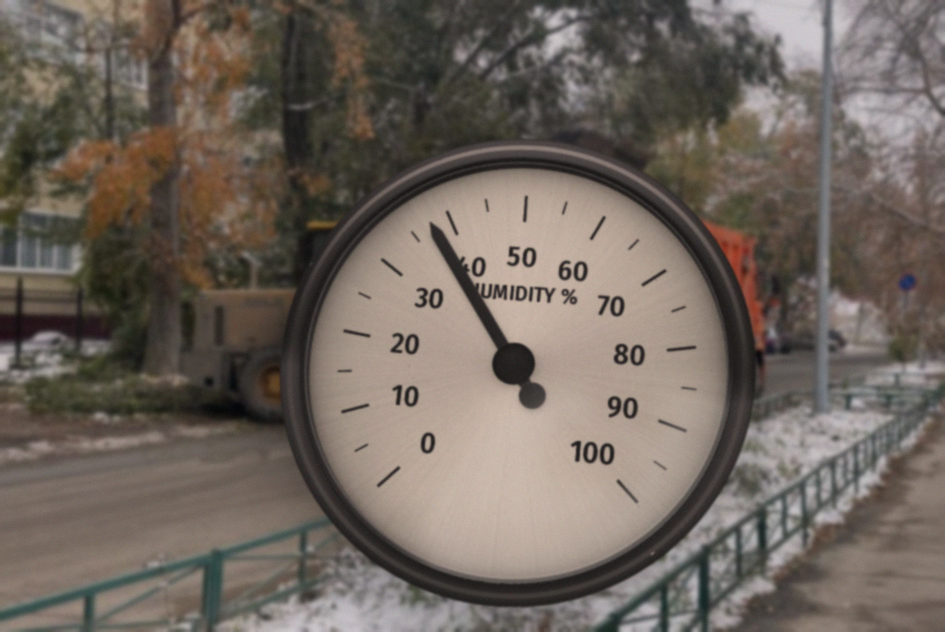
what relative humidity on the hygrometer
37.5 %
